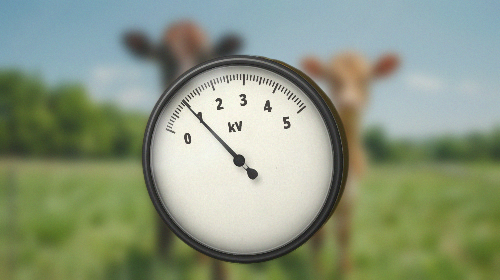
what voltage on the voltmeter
1 kV
